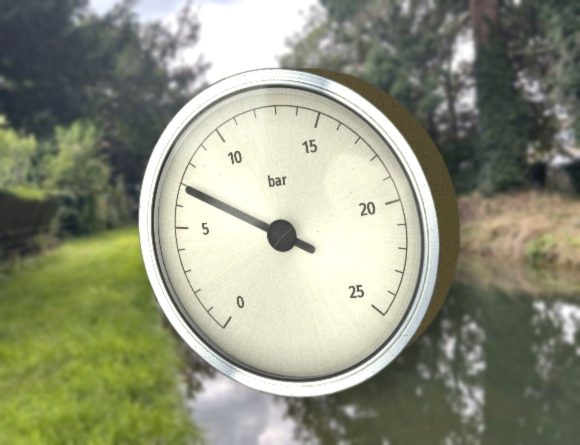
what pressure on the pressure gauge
7 bar
